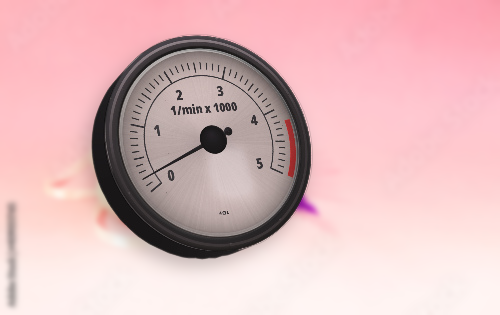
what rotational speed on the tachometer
200 rpm
